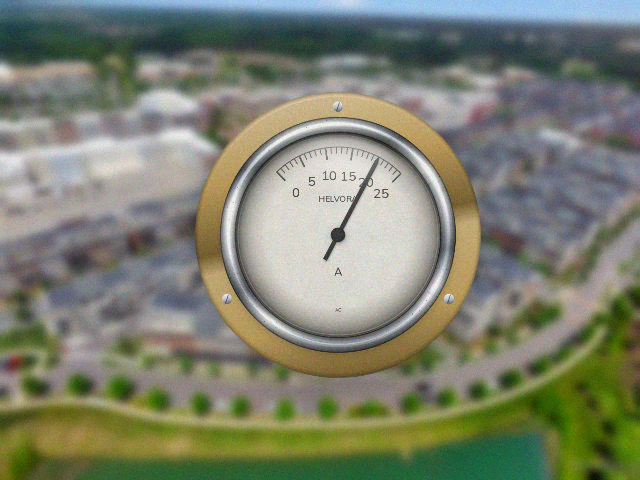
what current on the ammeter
20 A
